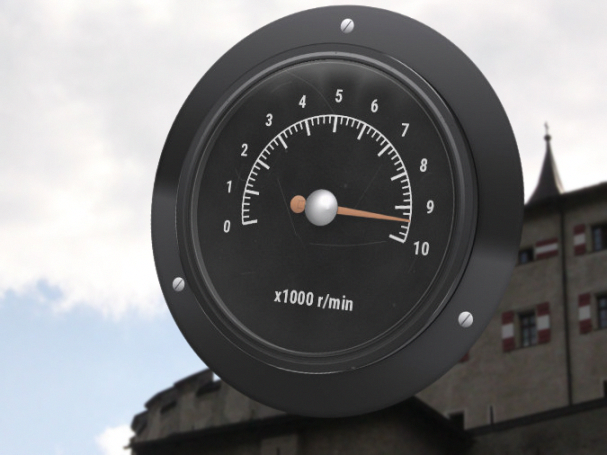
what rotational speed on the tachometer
9400 rpm
